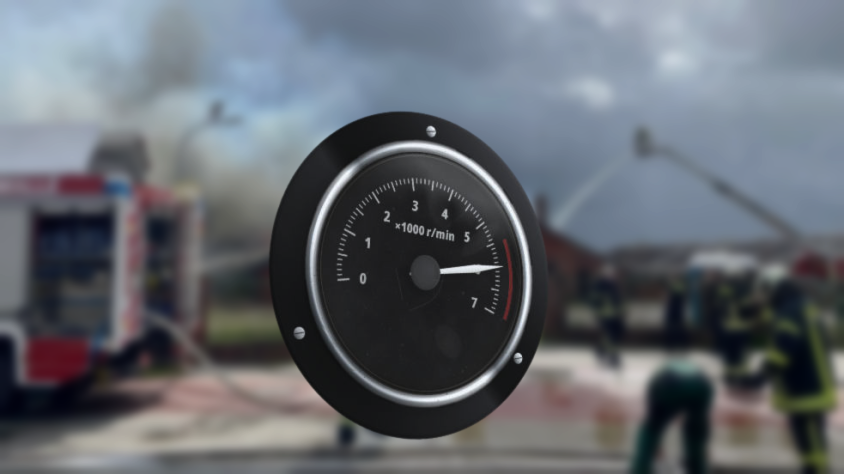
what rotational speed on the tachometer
6000 rpm
